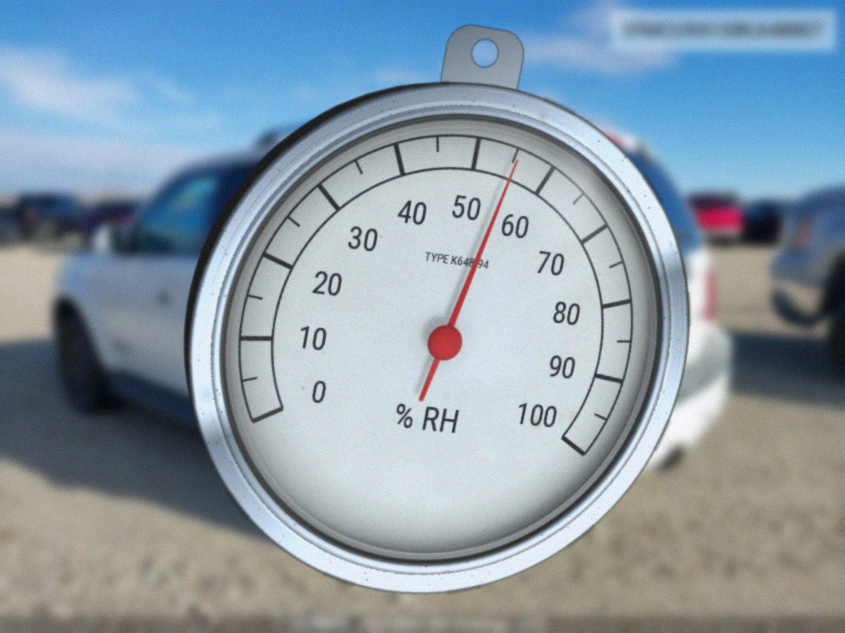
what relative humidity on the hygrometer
55 %
